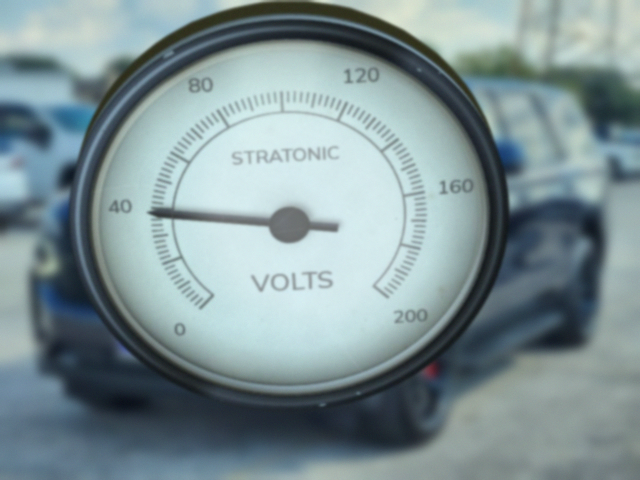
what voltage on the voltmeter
40 V
